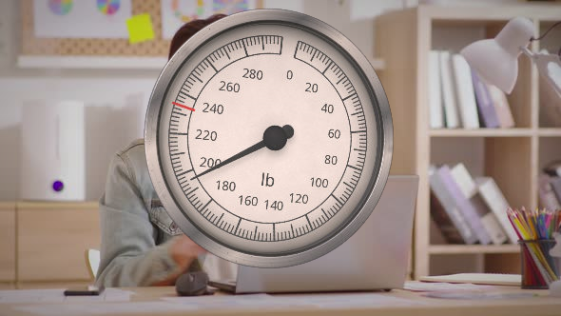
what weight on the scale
196 lb
